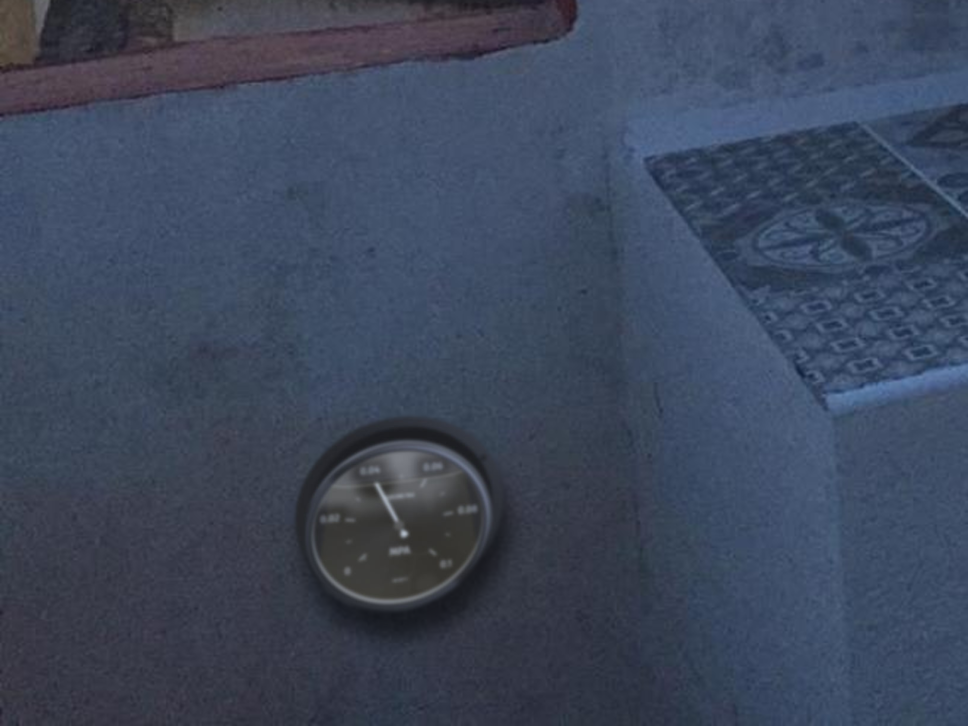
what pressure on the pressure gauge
0.04 MPa
